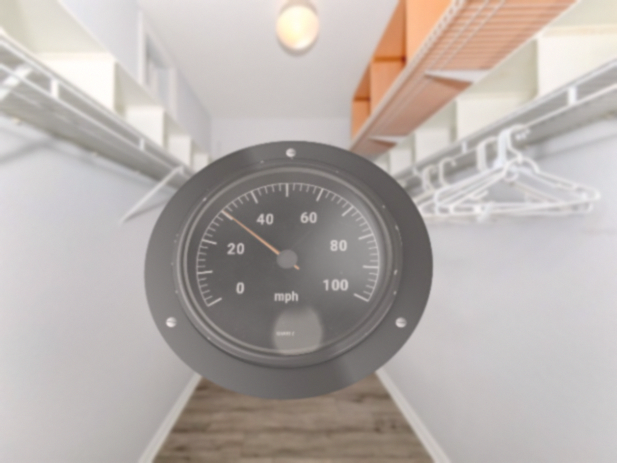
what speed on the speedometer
30 mph
